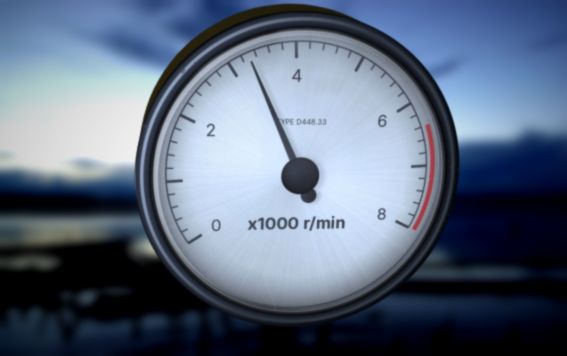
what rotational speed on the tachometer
3300 rpm
